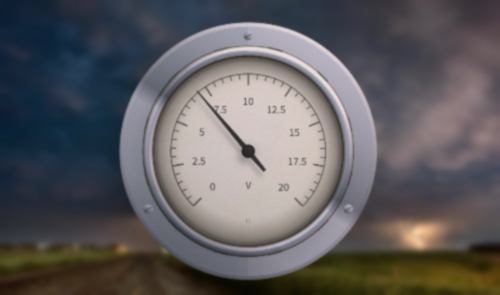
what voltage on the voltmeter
7 V
